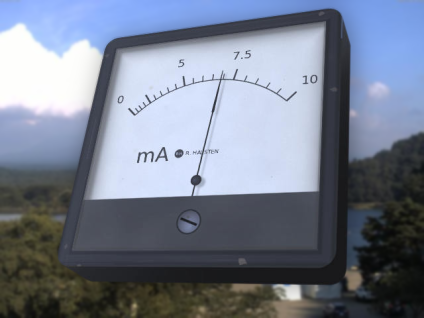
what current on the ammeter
7 mA
